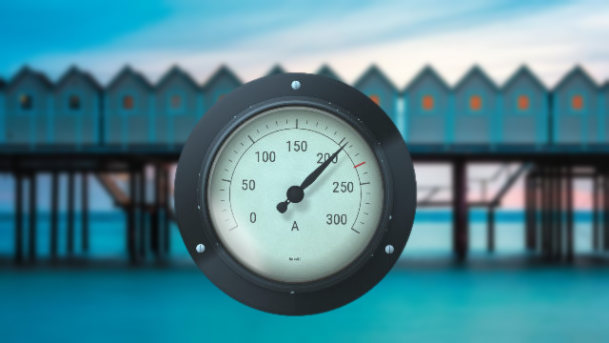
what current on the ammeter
205 A
